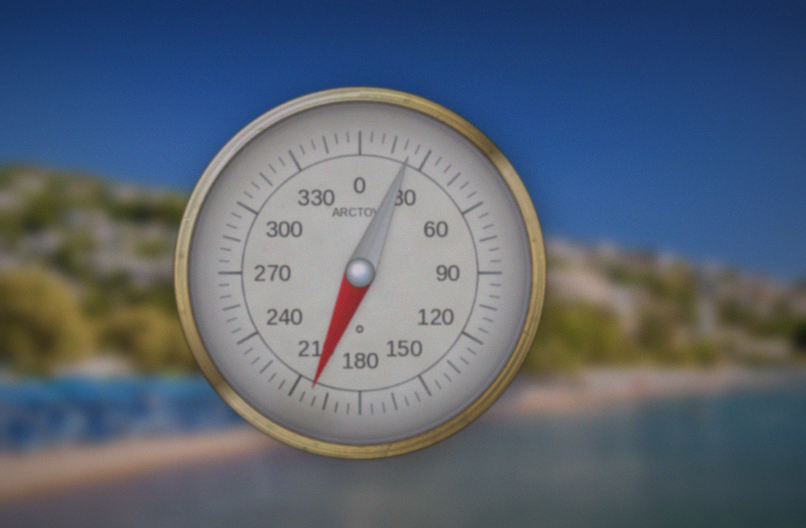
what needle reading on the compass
202.5 °
